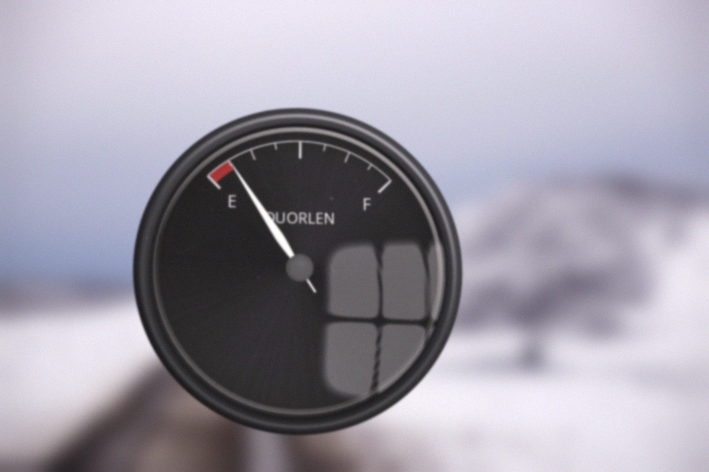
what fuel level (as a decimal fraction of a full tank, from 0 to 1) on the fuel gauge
0.125
